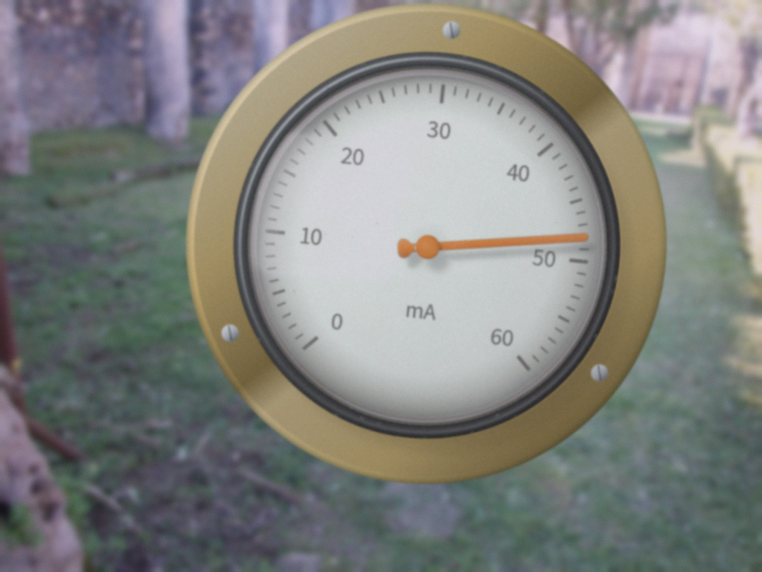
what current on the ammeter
48 mA
